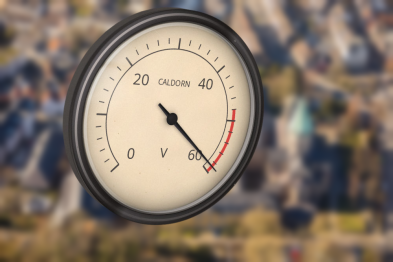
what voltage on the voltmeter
59 V
